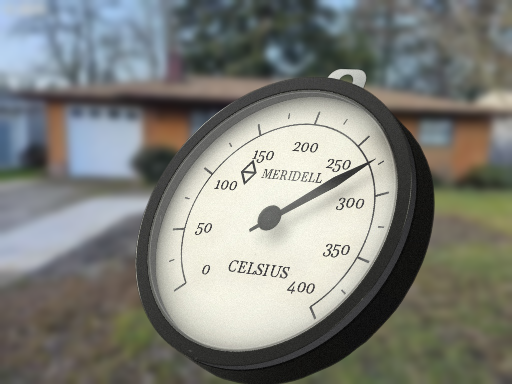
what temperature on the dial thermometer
275 °C
